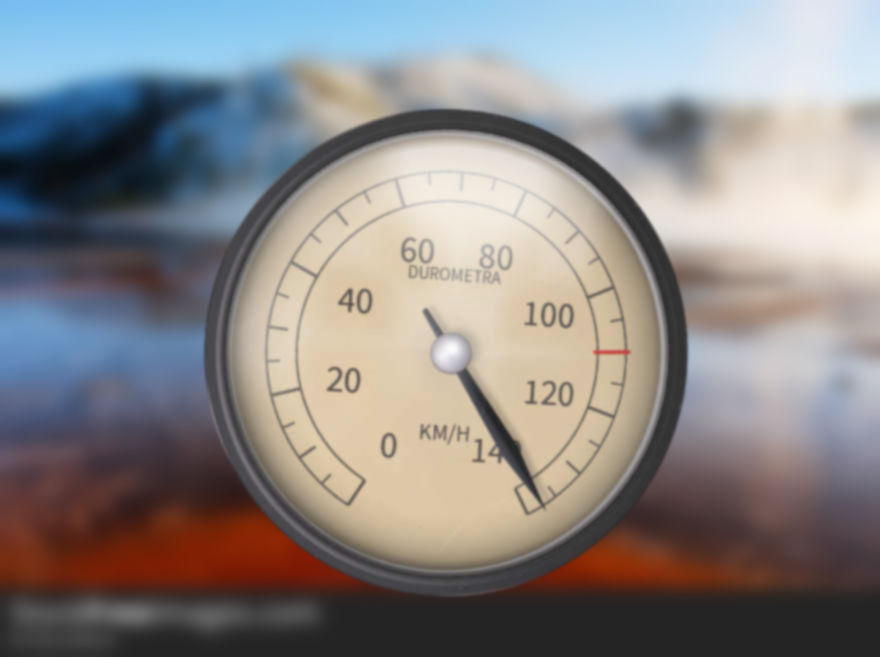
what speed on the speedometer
137.5 km/h
